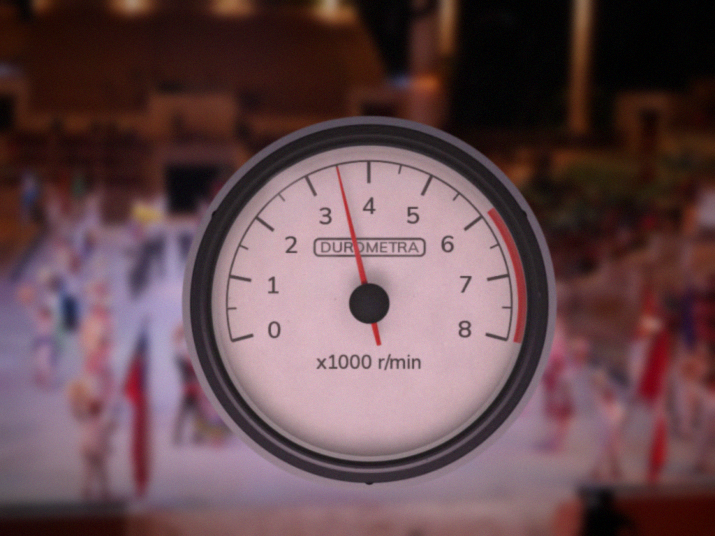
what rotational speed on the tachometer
3500 rpm
